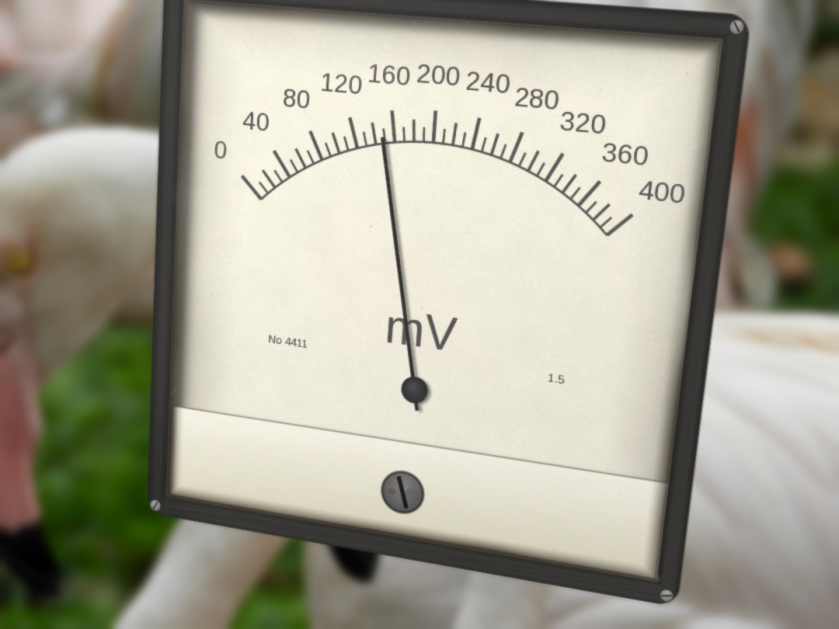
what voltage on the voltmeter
150 mV
